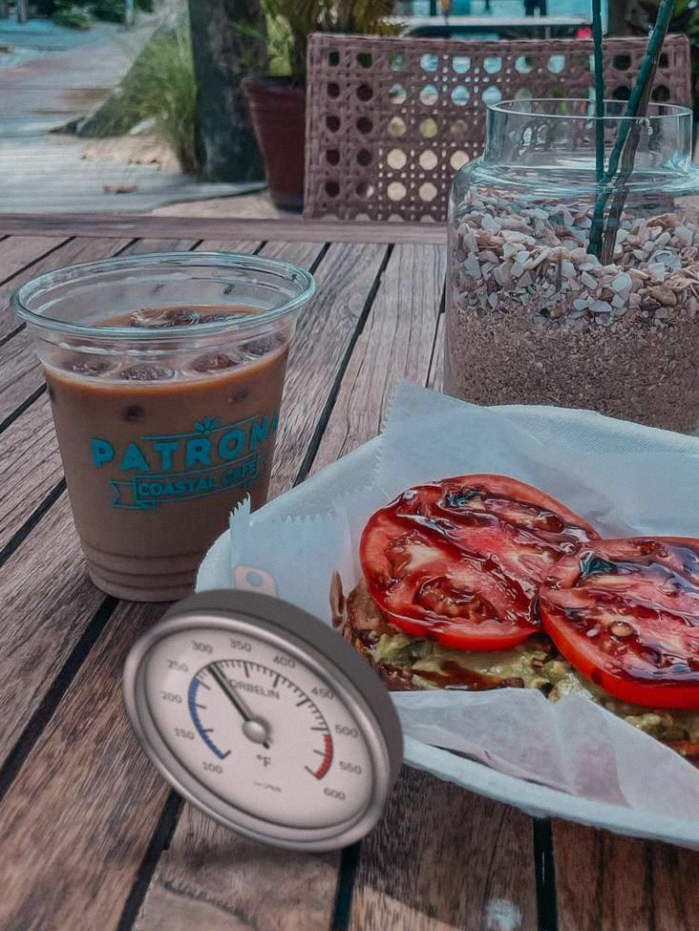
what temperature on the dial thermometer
300 °F
